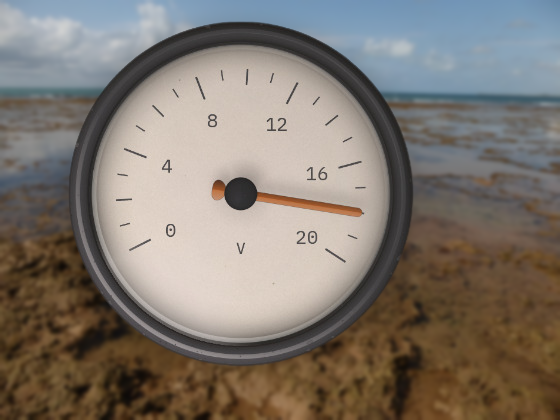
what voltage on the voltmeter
18 V
